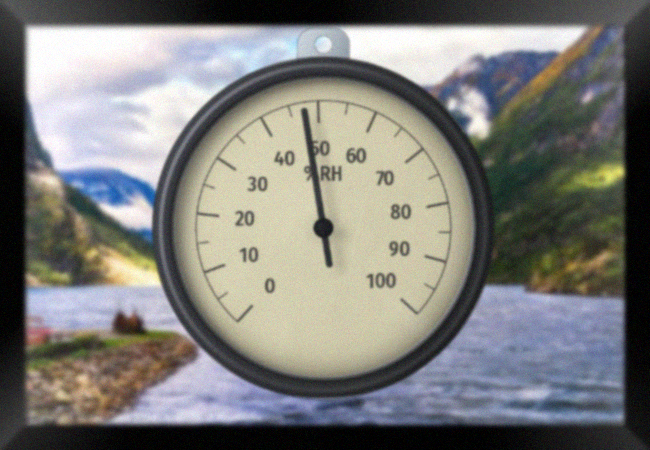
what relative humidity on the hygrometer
47.5 %
